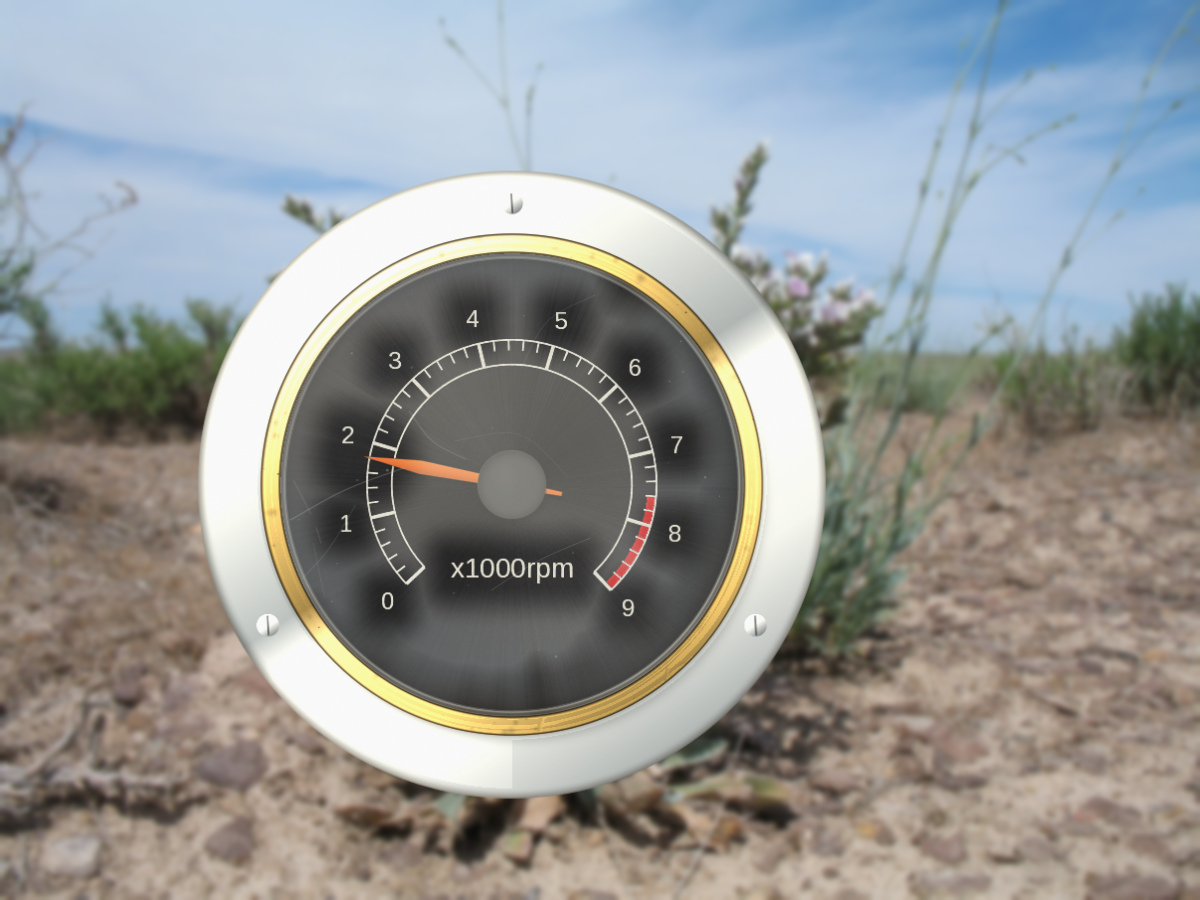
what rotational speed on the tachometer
1800 rpm
